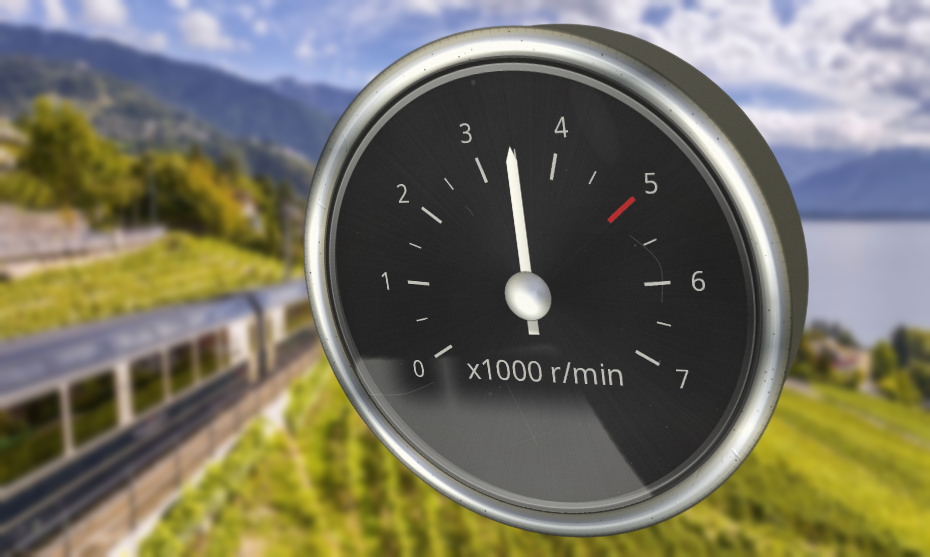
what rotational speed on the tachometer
3500 rpm
